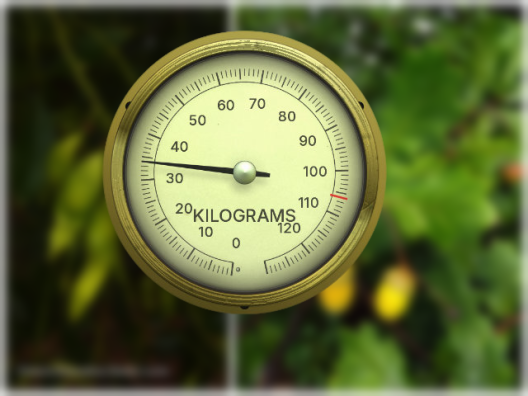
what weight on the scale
34 kg
